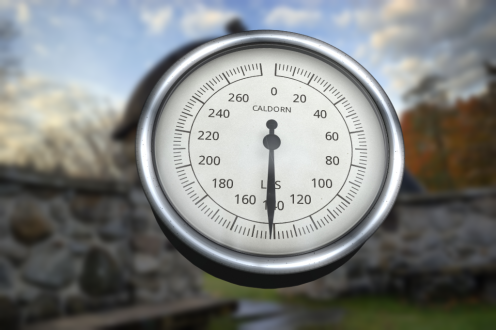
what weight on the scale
142 lb
